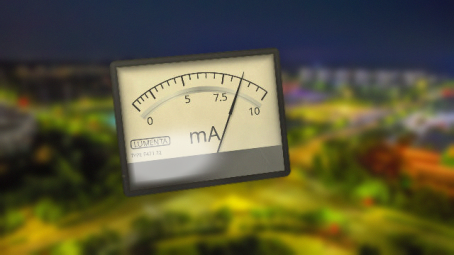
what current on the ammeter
8.5 mA
